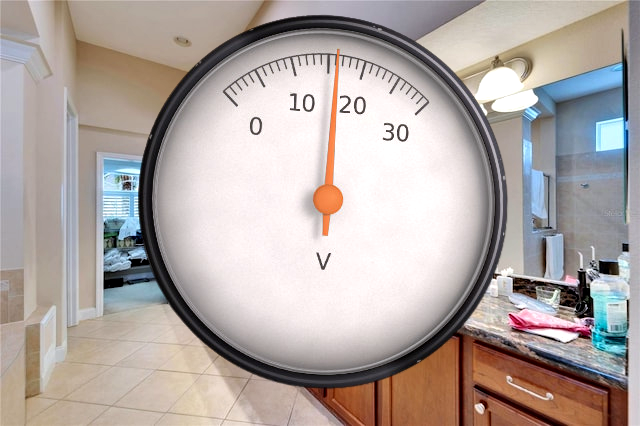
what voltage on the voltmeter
16 V
